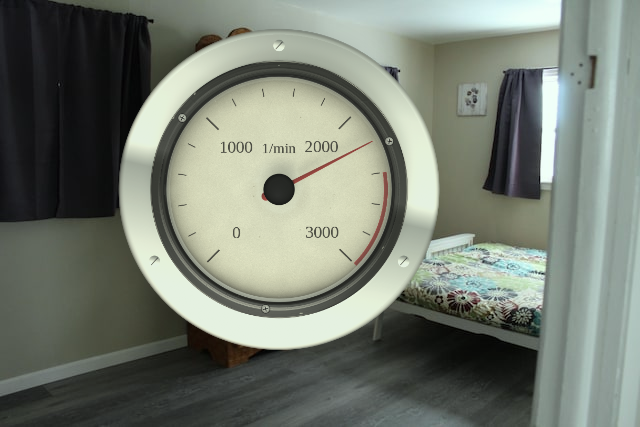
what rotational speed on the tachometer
2200 rpm
